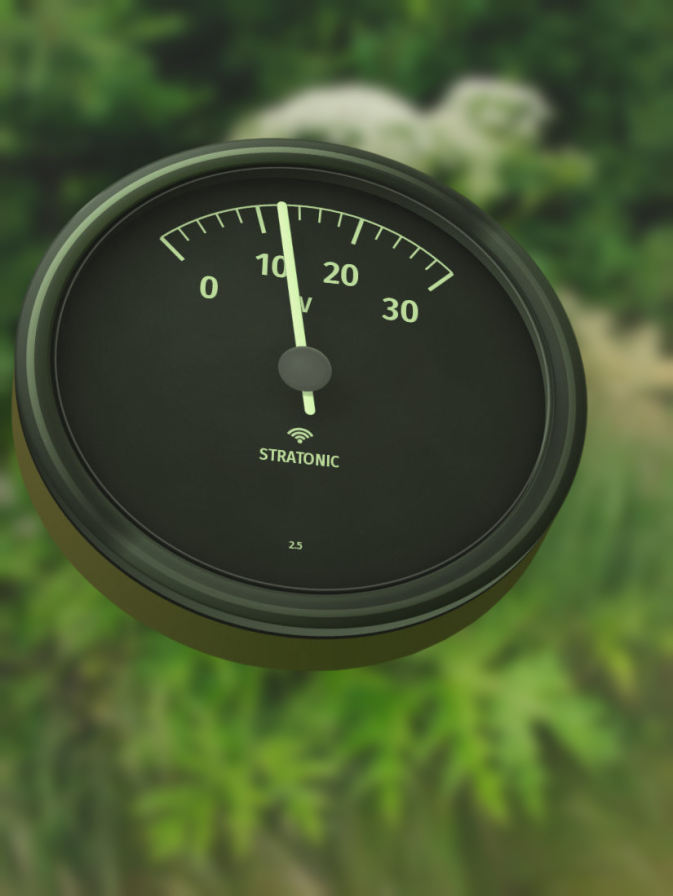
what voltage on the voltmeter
12 V
